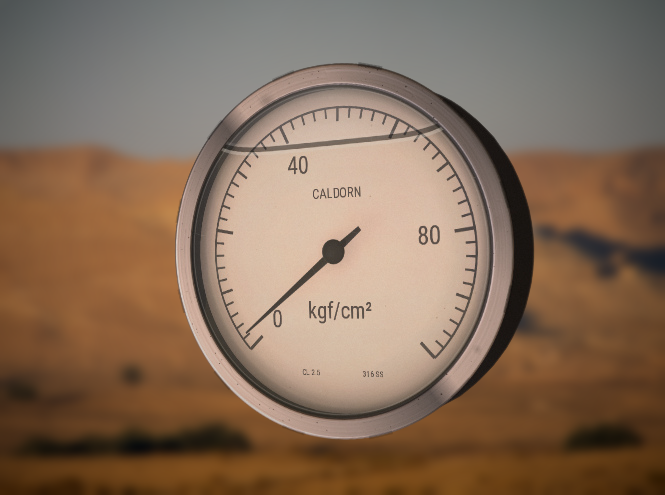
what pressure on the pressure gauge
2 kg/cm²
